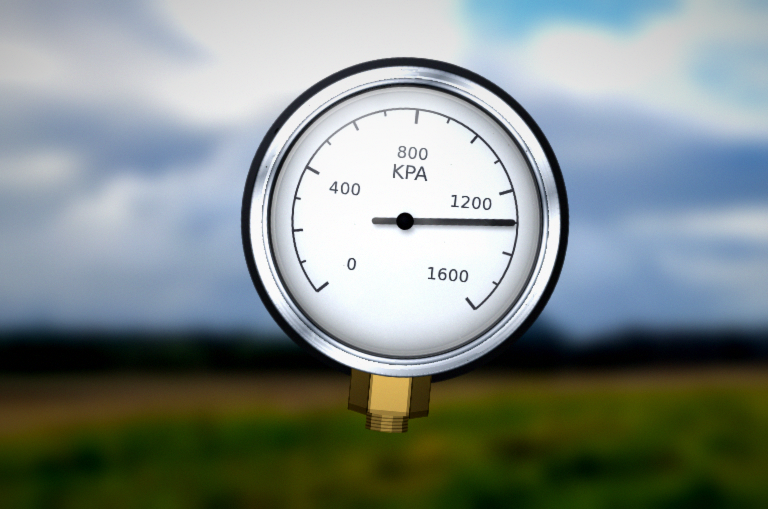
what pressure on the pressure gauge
1300 kPa
